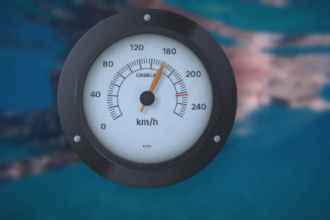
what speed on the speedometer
160 km/h
